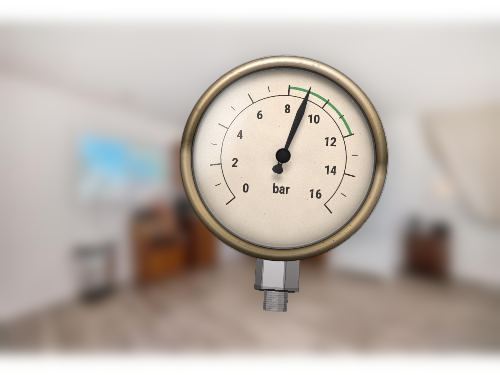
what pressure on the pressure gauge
9 bar
